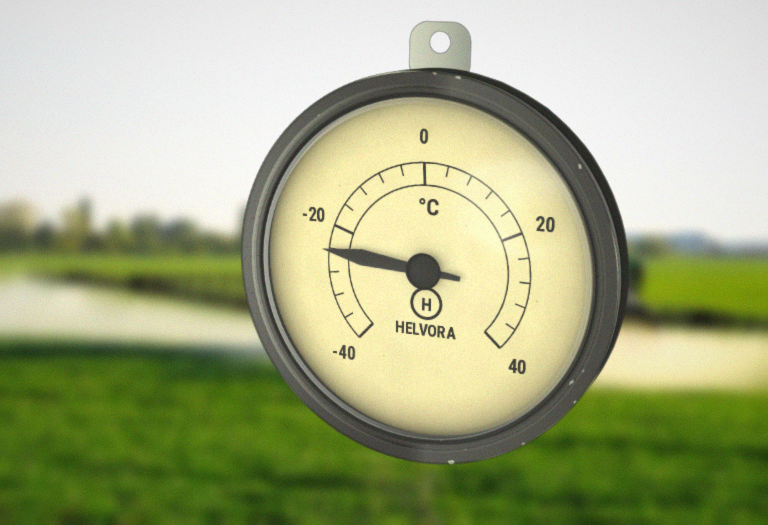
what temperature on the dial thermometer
-24 °C
